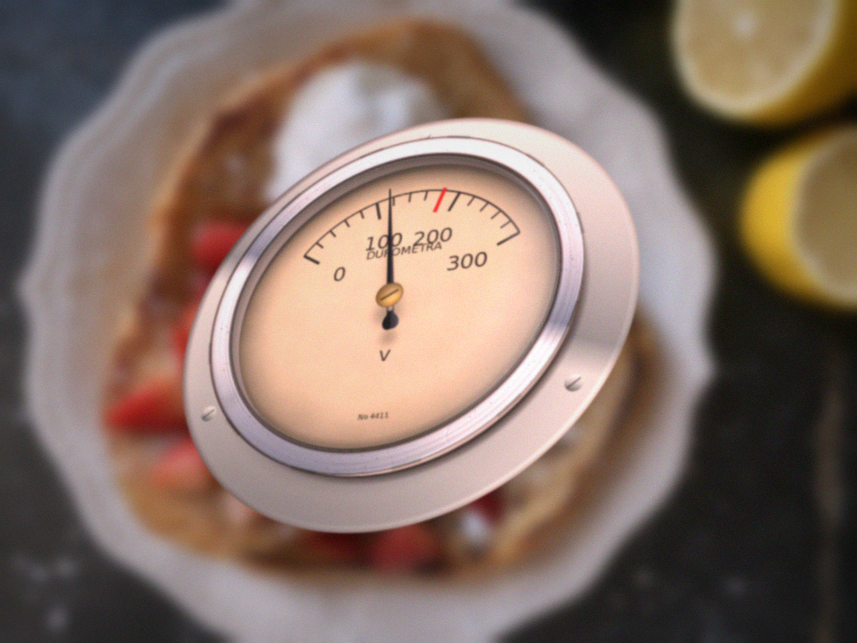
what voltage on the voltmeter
120 V
